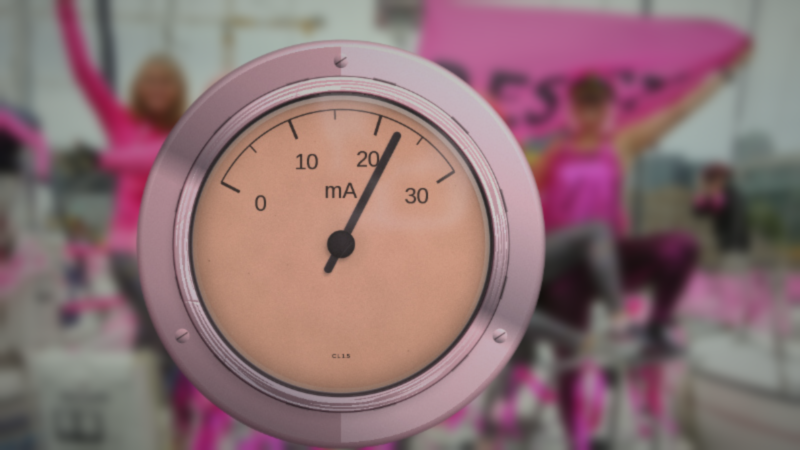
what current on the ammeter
22.5 mA
